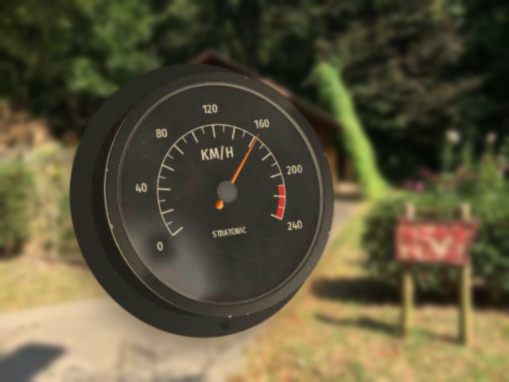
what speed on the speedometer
160 km/h
